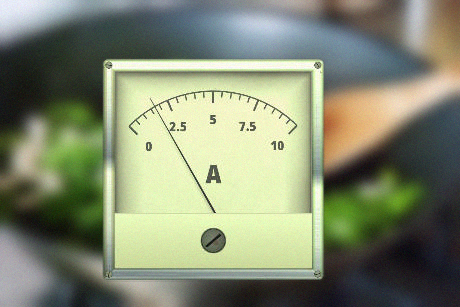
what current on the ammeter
1.75 A
